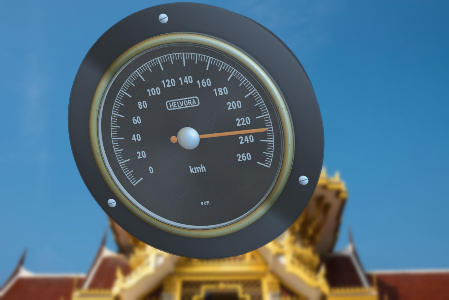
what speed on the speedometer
230 km/h
